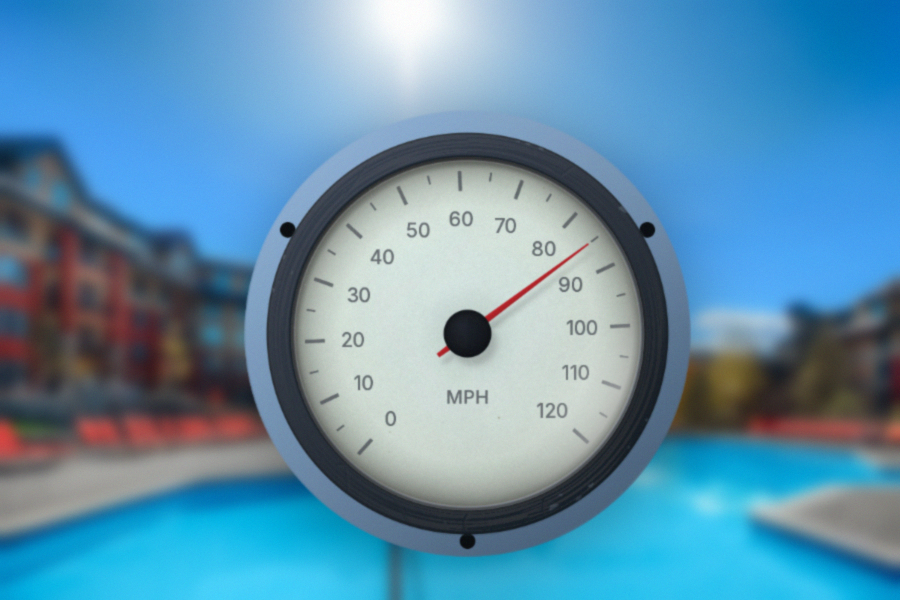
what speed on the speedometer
85 mph
